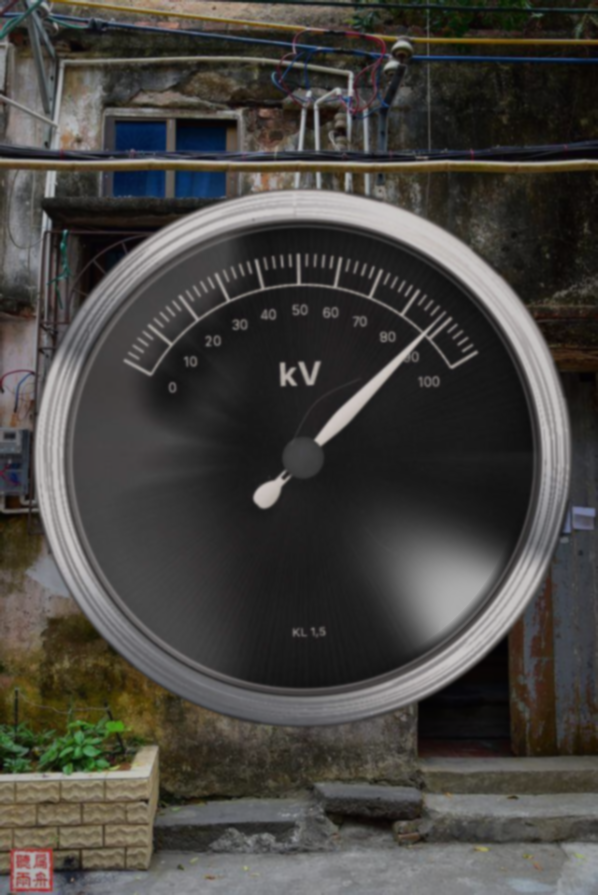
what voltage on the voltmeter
88 kV
